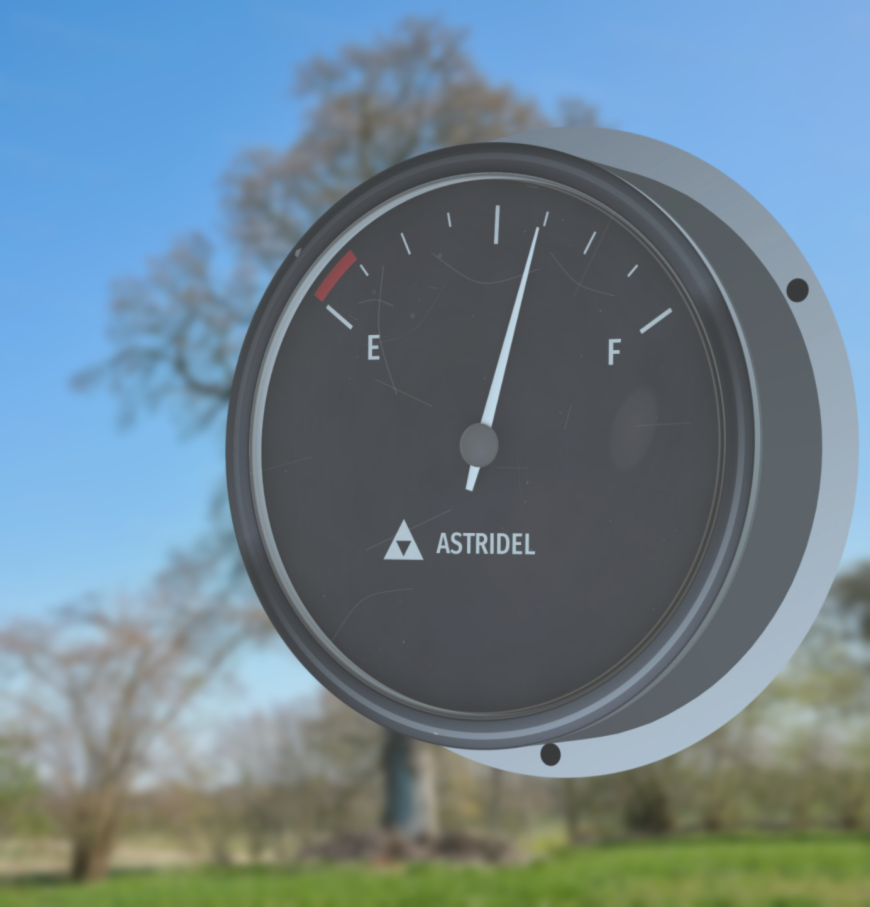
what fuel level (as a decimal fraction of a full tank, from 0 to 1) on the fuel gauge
0.625
